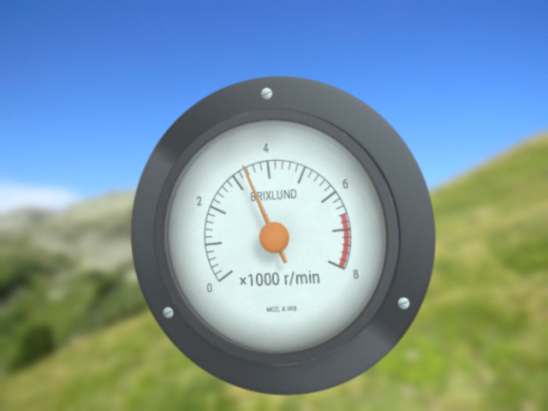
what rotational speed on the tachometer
3400 rpm
